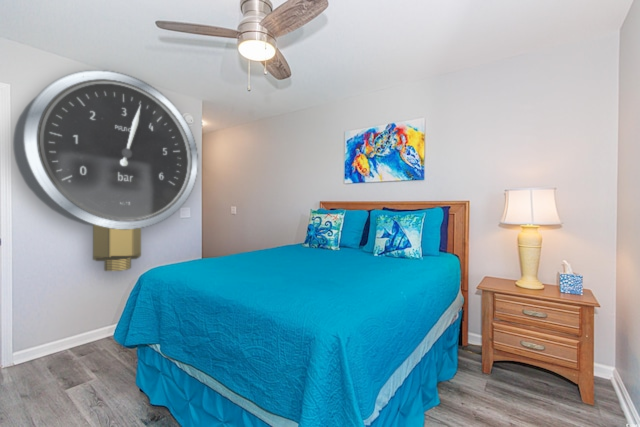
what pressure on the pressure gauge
3.4 bar
